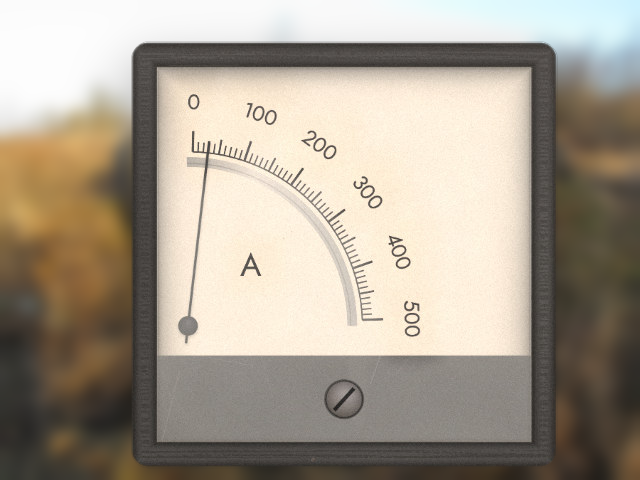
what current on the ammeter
30 A
